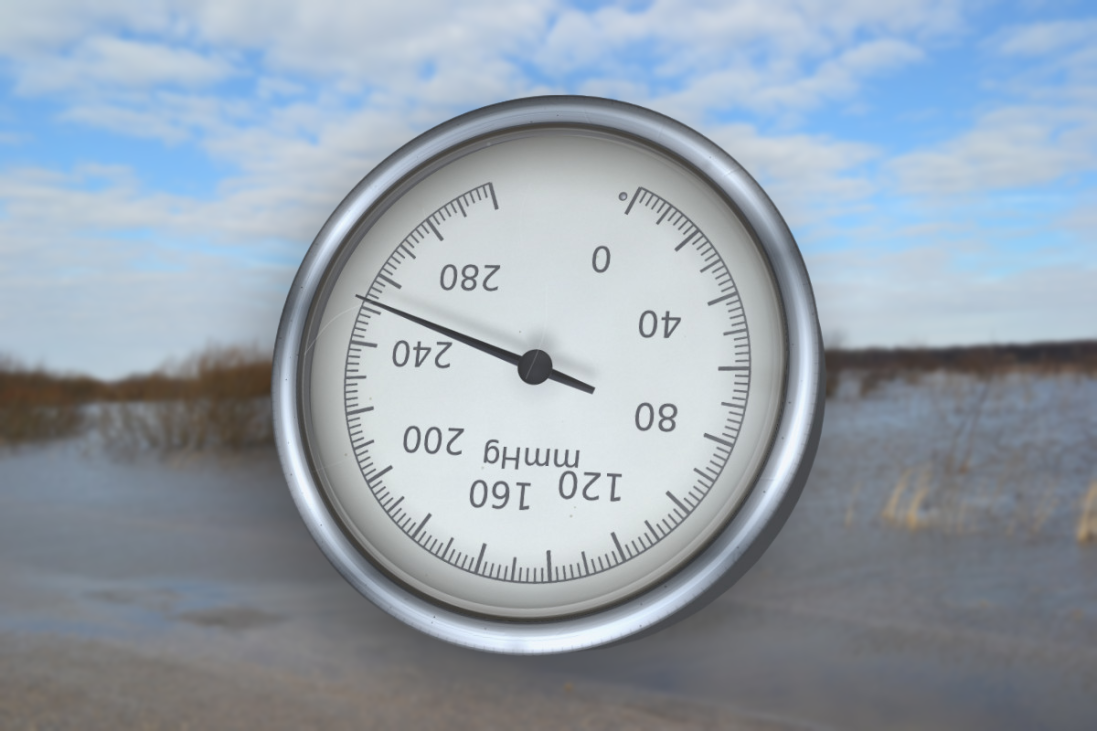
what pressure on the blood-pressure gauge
252 mmHg
